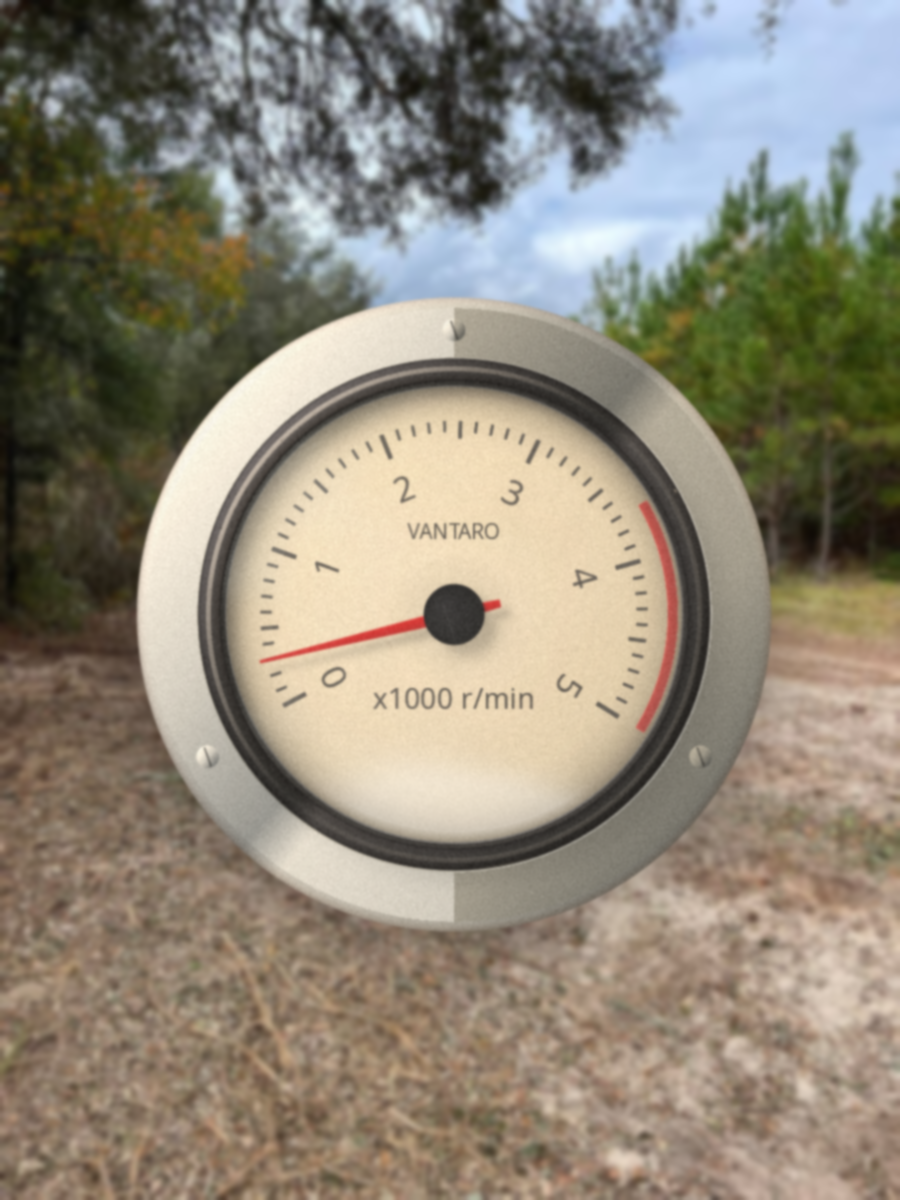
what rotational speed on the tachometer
300 rpm
